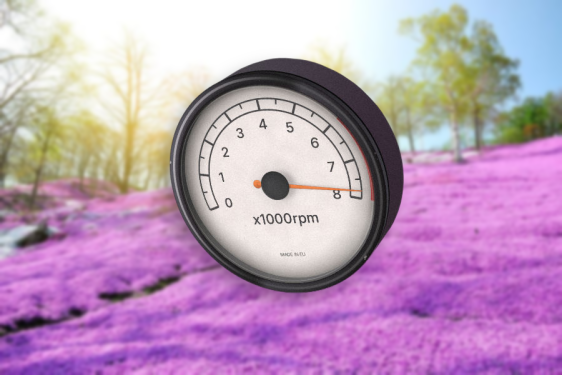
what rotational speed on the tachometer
7750 rpm
